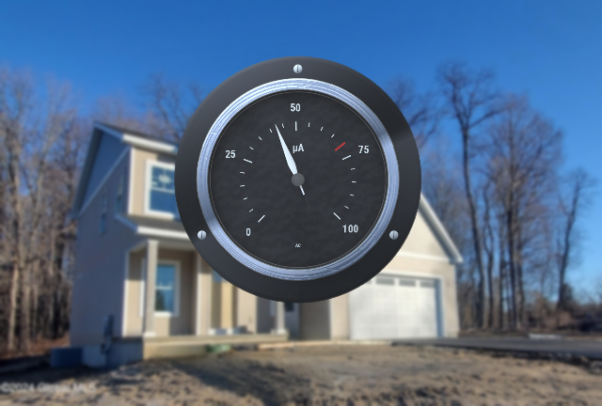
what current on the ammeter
42.5 µA
